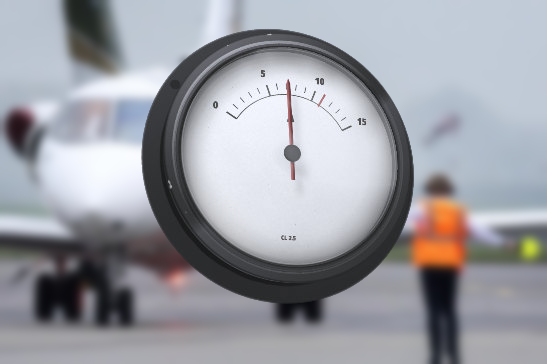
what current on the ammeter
7 A
